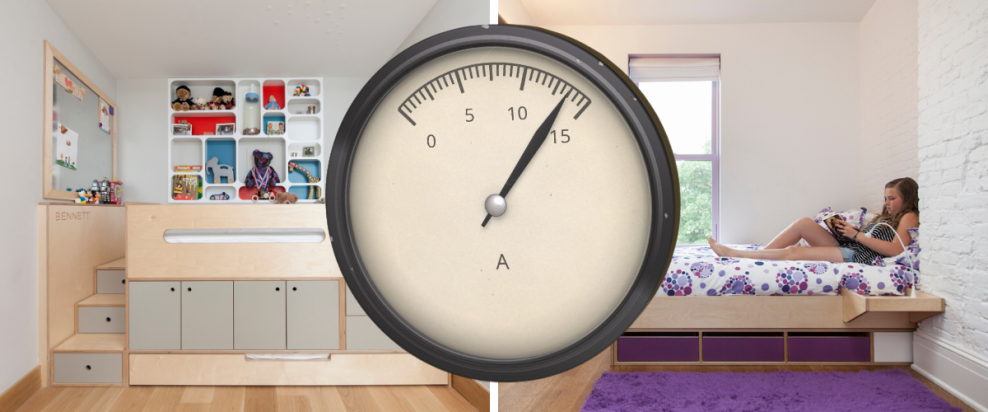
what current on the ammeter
13.5 A
